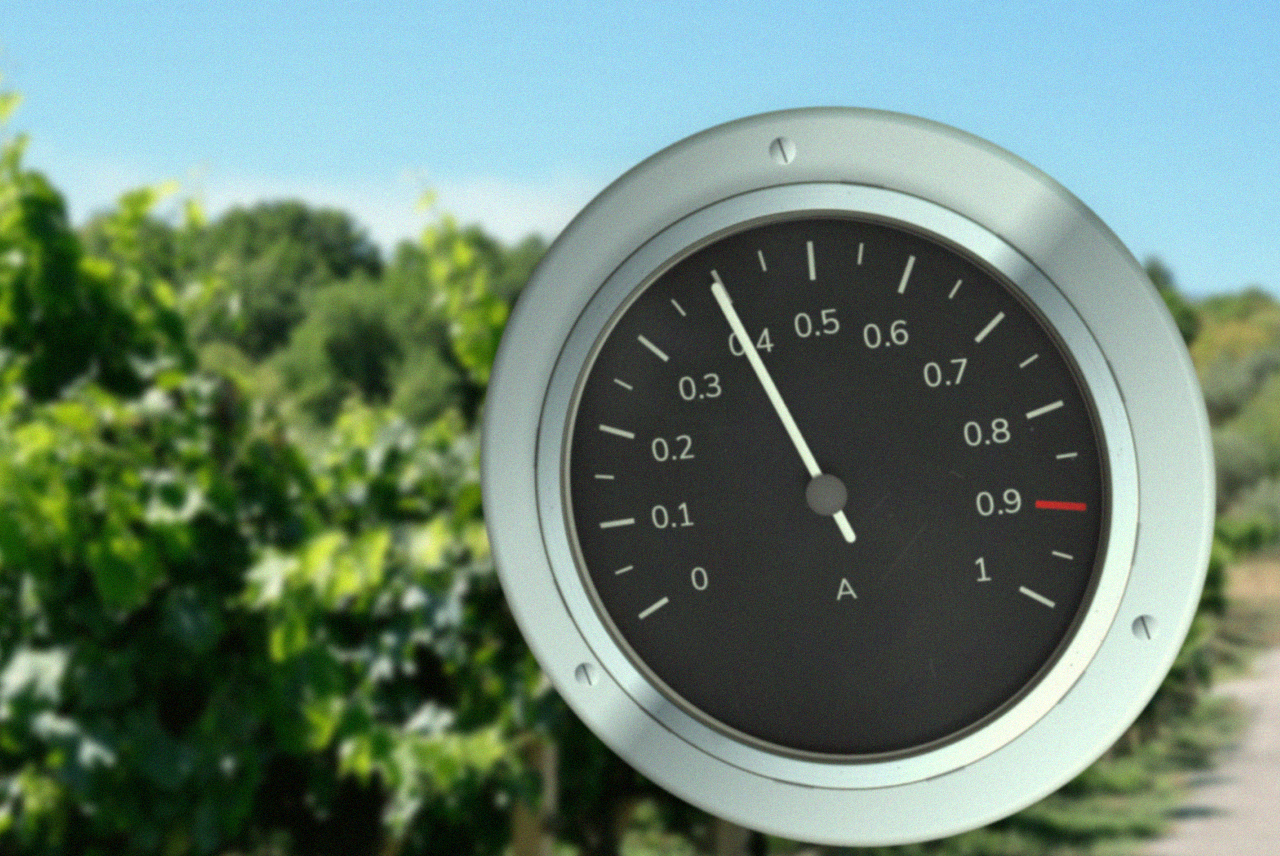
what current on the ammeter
0.4 A
